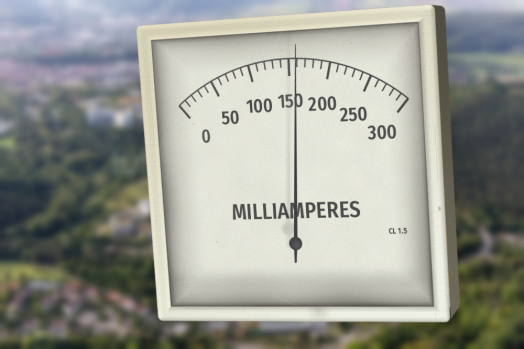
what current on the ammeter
160 mA
